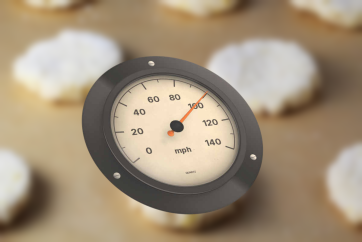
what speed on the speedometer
100 mph
